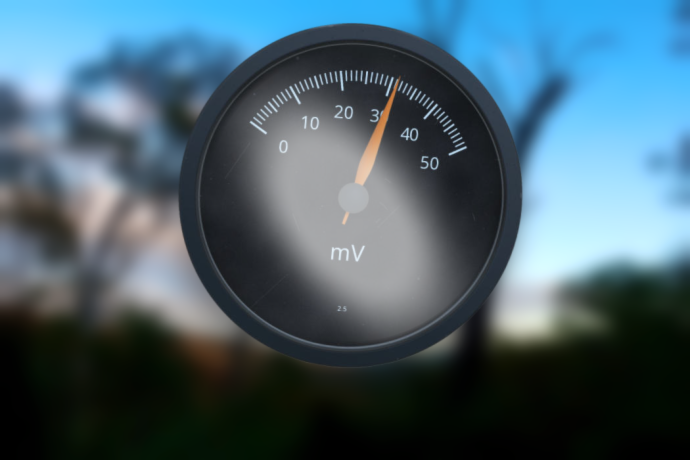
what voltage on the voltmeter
31 mV
